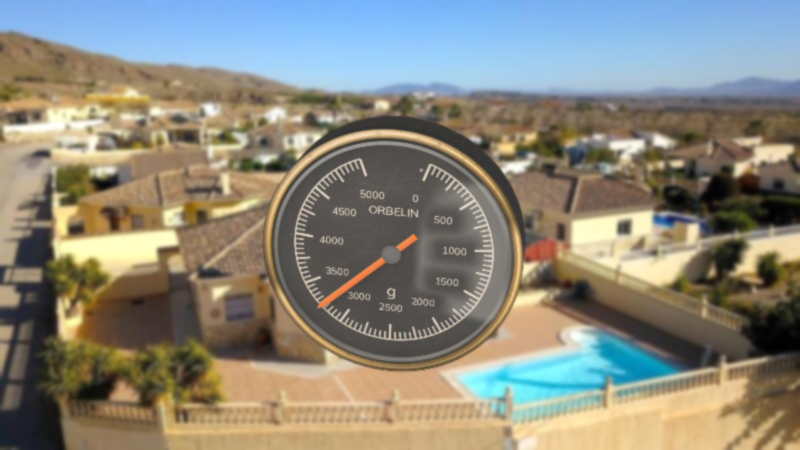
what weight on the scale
3250 g
